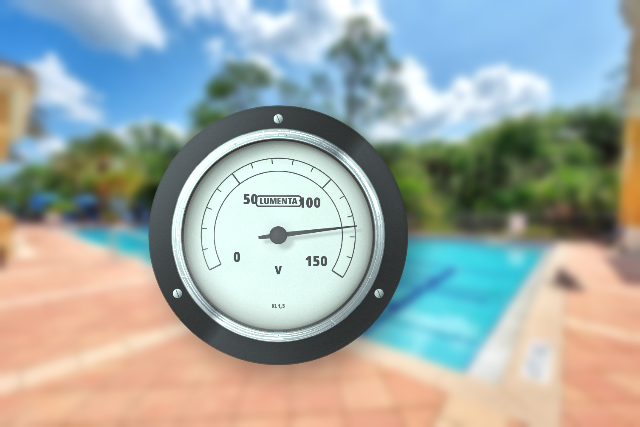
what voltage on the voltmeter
125 V
